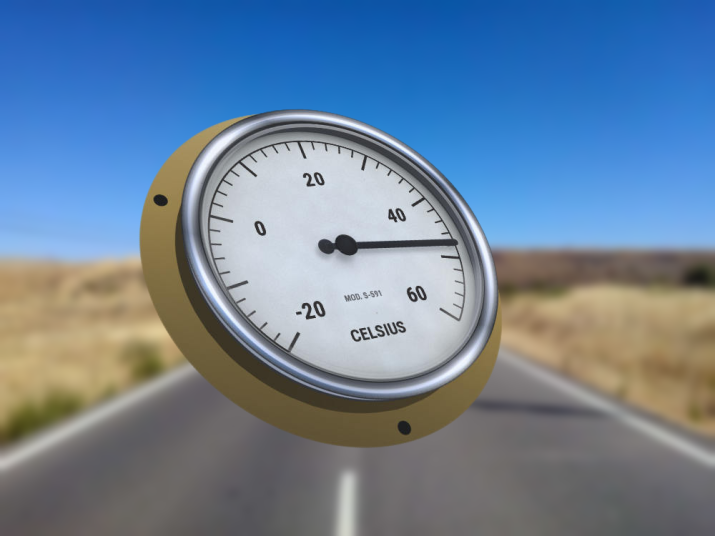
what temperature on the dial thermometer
48 °C
